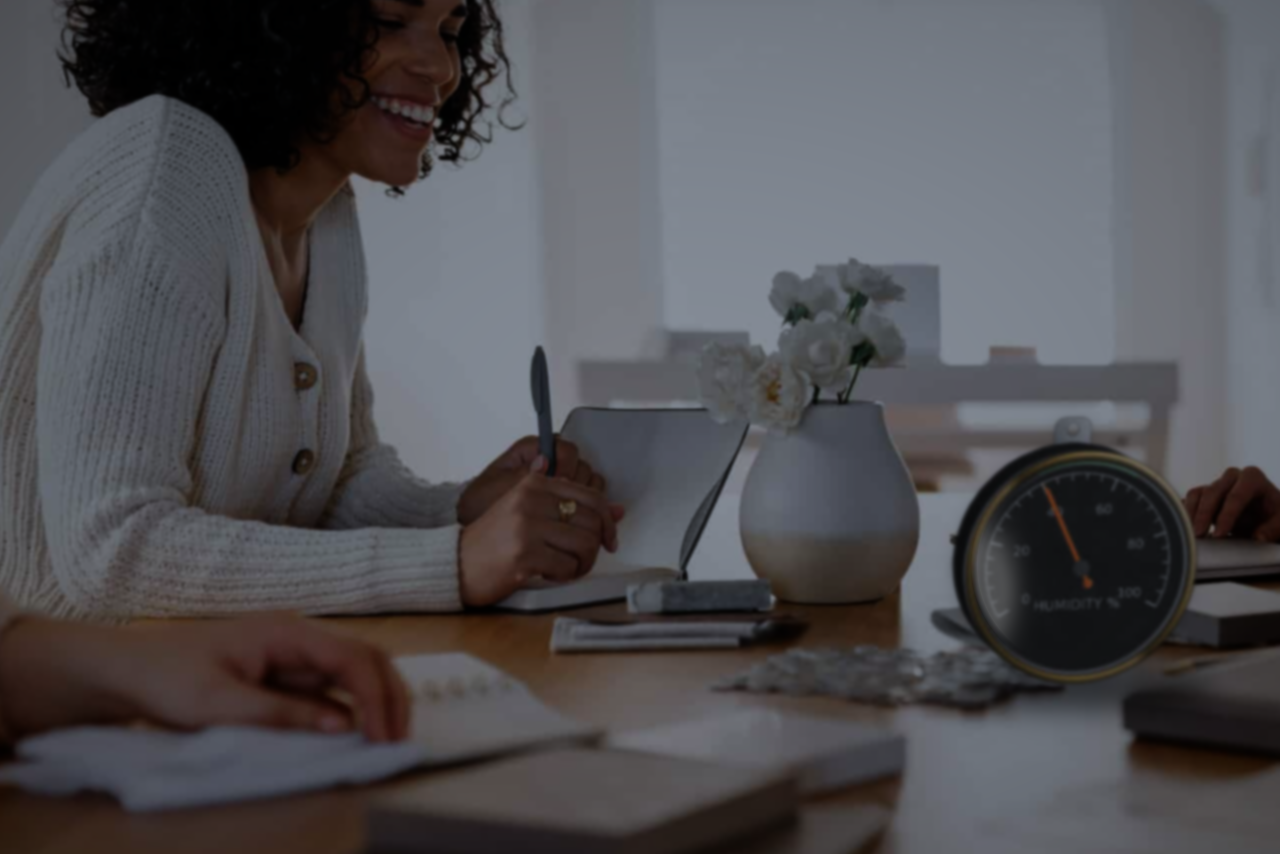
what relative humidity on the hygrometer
40 %
